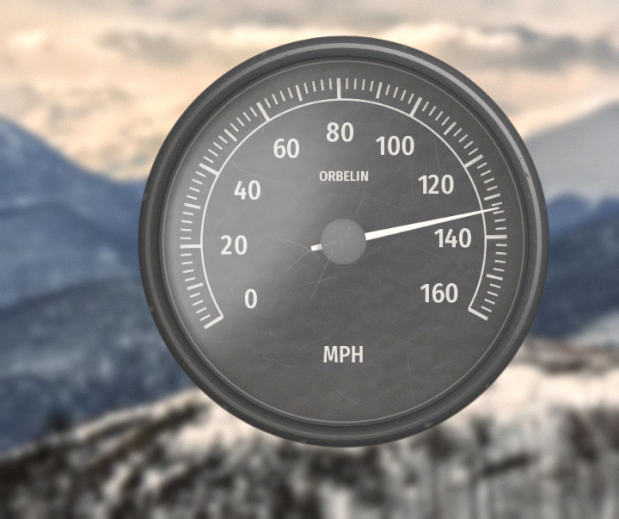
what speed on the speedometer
133 mph
